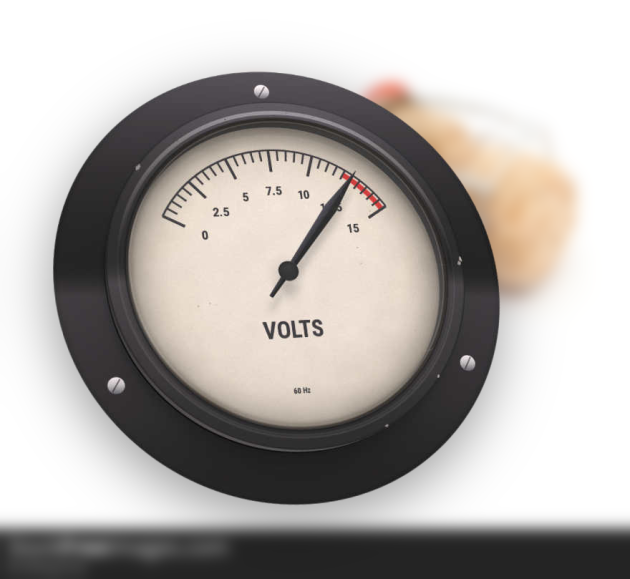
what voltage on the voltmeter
12.5 V
